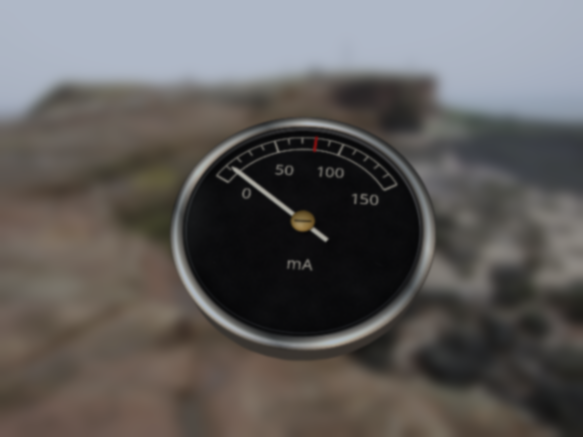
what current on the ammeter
10 mA
